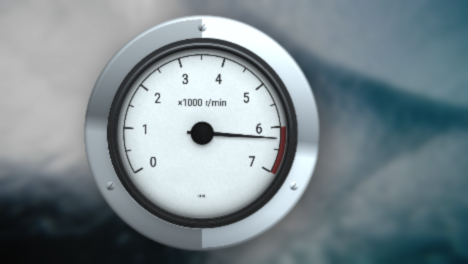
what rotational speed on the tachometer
6250 rpm
